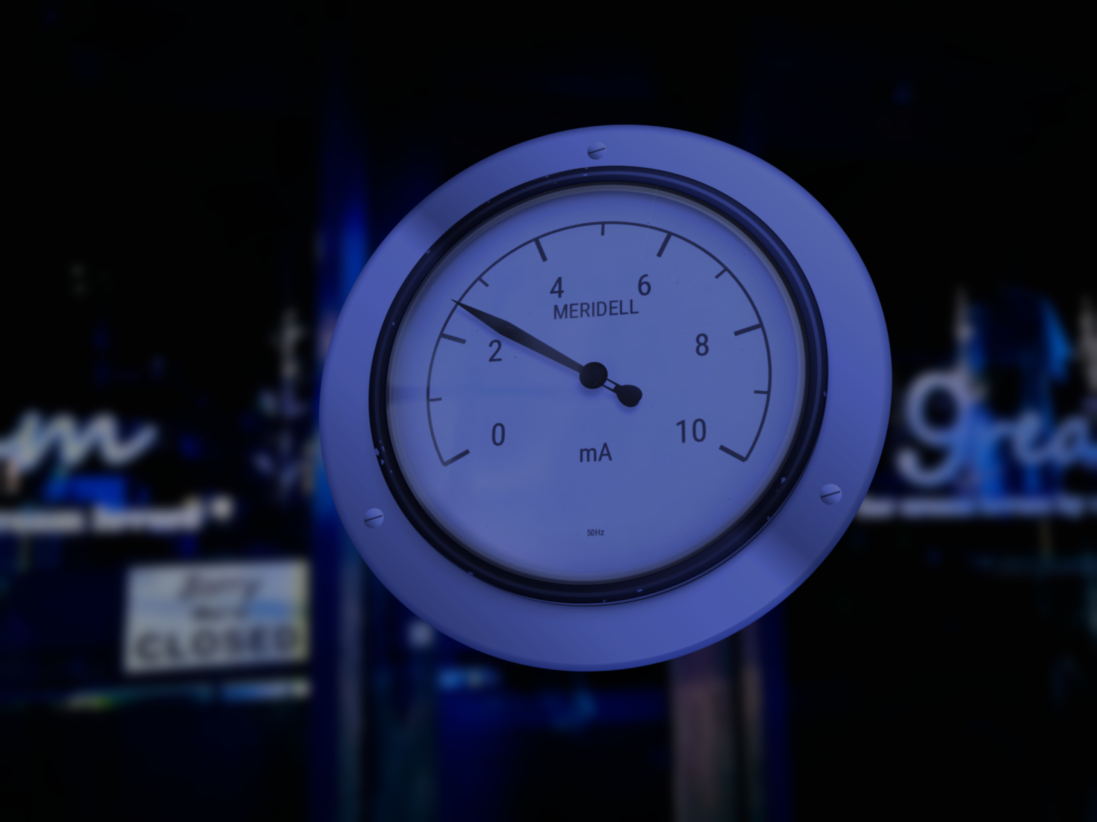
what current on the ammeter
2.5 mA
